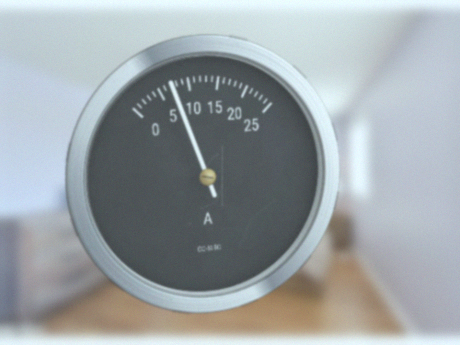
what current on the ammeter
7 A
